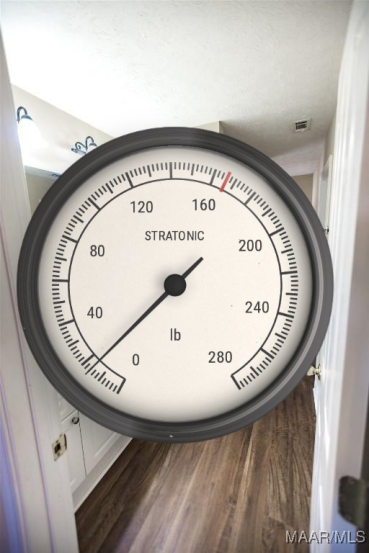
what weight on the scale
16 lb
